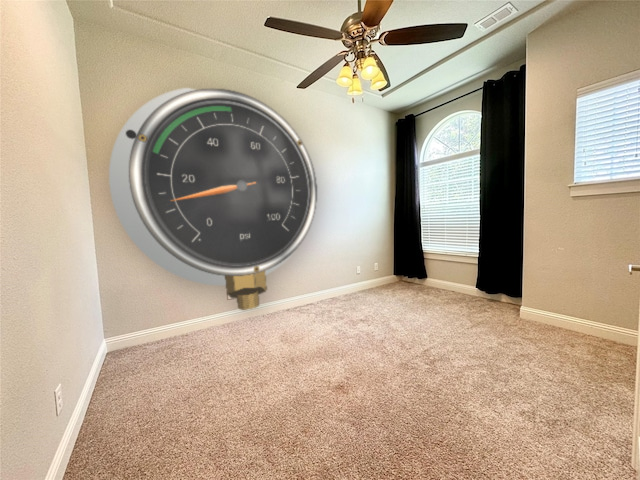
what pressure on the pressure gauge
12.5 psi
